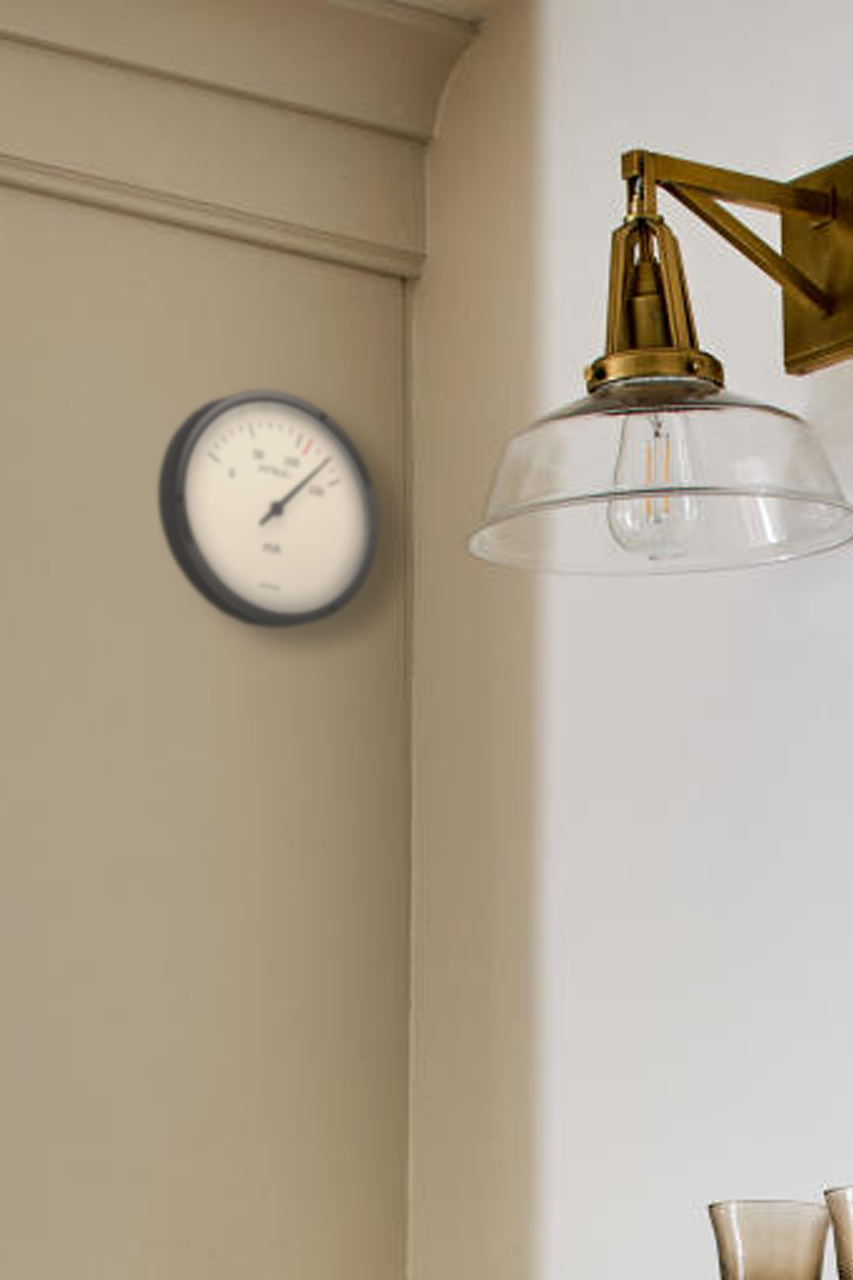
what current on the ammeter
130 mA
